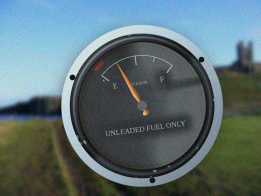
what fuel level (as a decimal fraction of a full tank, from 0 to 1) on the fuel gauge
0.25
